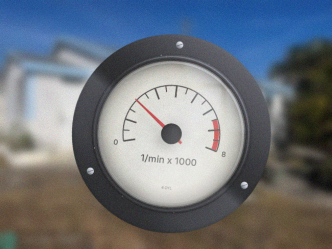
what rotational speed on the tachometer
2000 rpm
